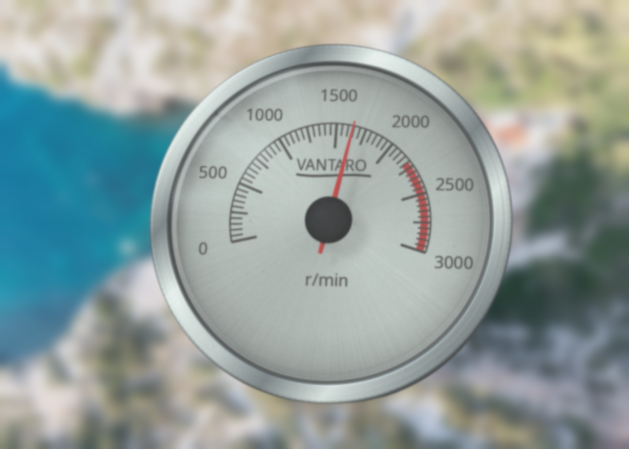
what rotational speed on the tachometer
1650 rpm
